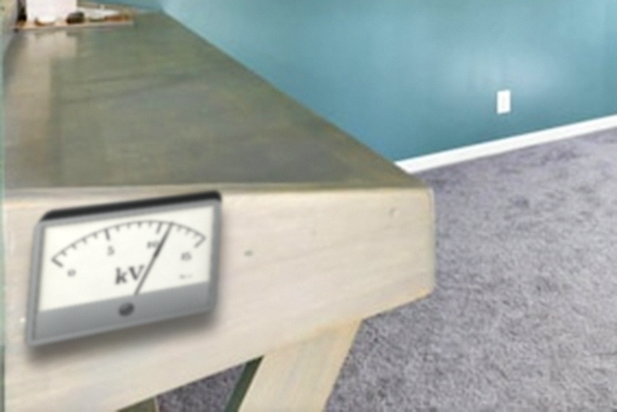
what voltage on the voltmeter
11 kV
